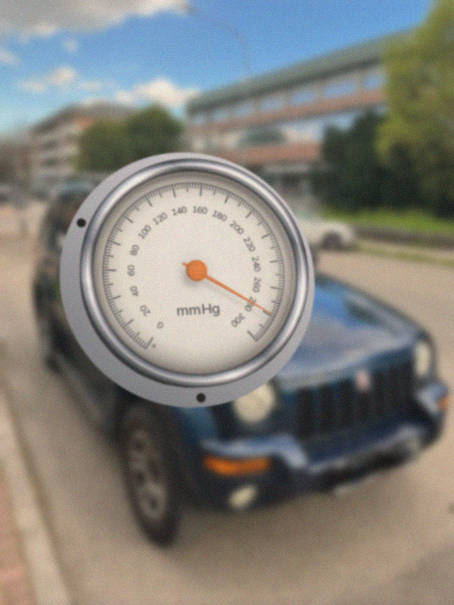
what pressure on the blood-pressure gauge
280 mmHg
